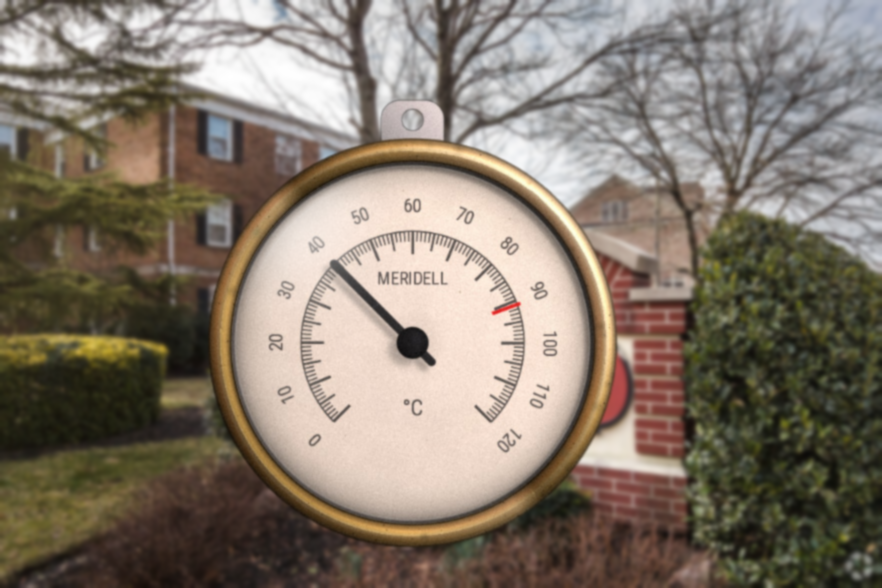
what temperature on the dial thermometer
40 °C
